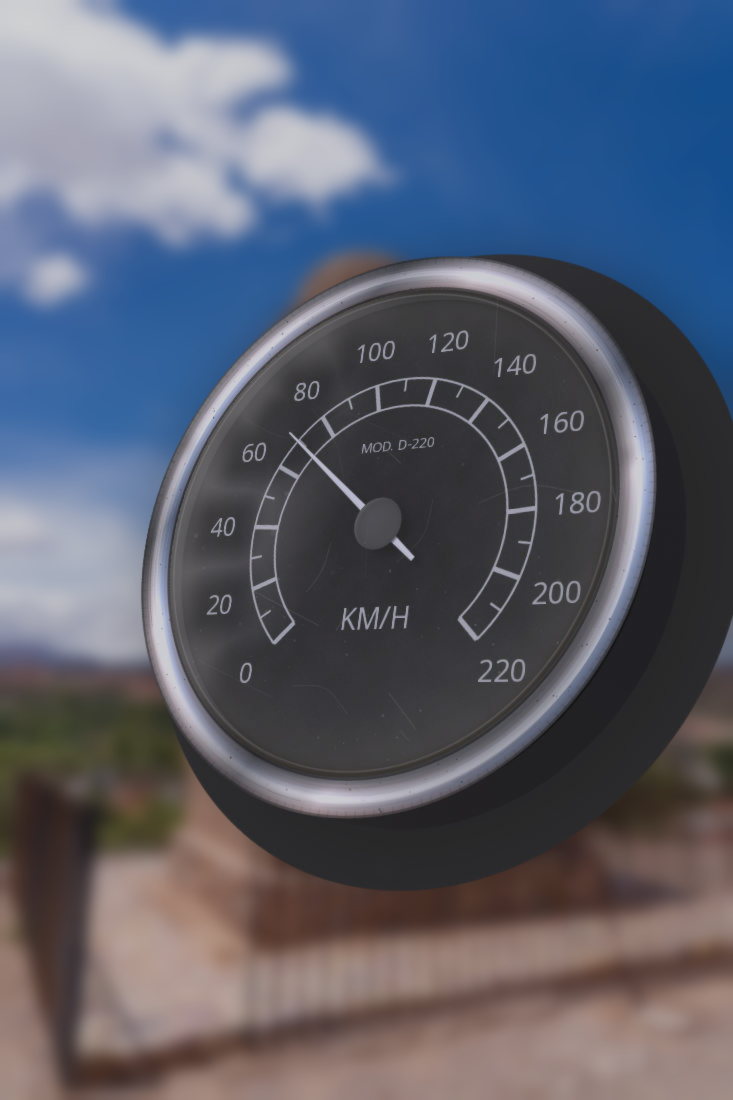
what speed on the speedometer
70 km/h
